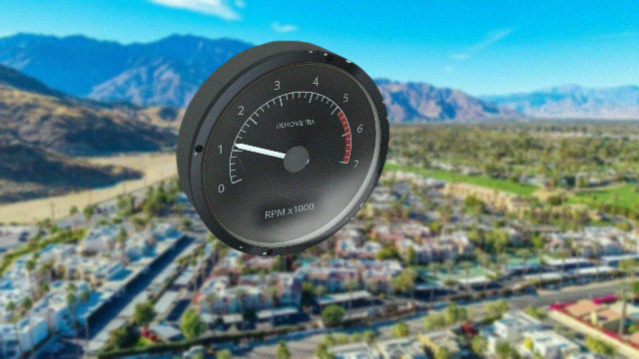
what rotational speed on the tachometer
1200 rpm
